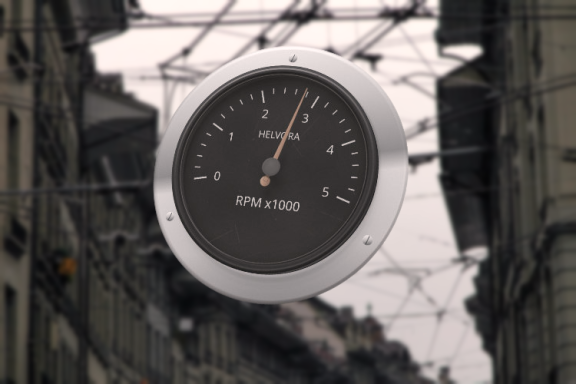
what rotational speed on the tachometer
2800 rpm
